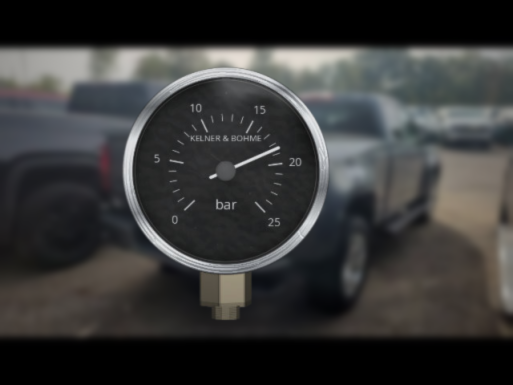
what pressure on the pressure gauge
18.5 bar
